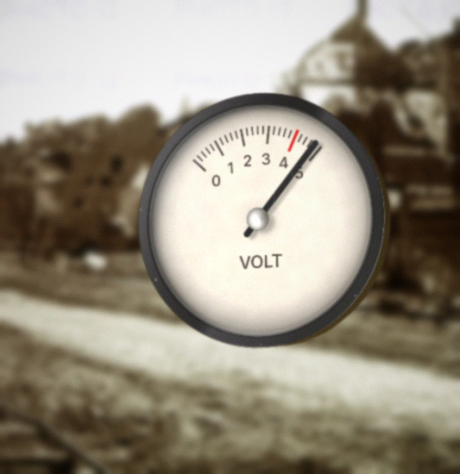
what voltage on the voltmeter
4.8 V
